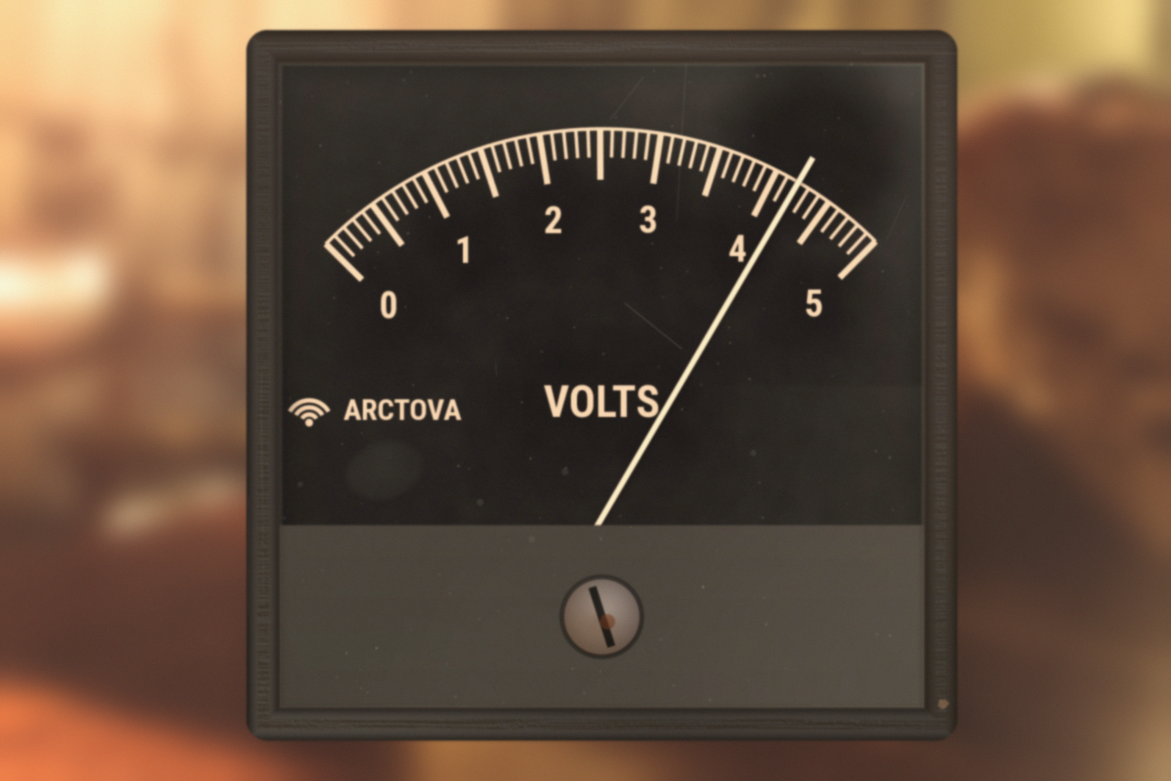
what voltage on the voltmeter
4.2 V
